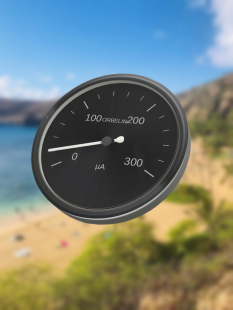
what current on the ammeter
20 µA
